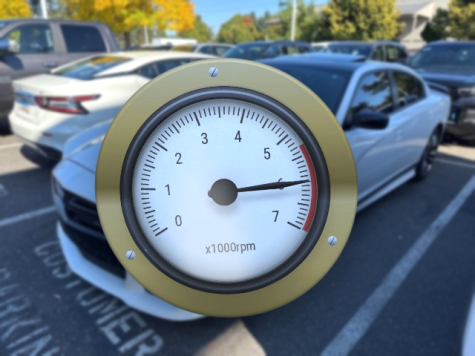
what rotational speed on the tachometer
6000 rpm
